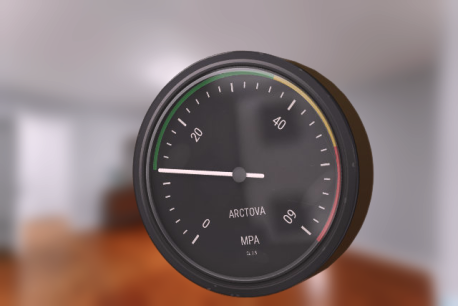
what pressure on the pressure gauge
12 MPa
